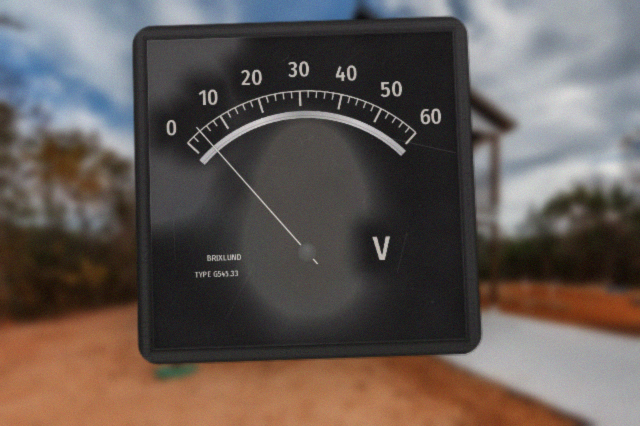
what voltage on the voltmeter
4 V
